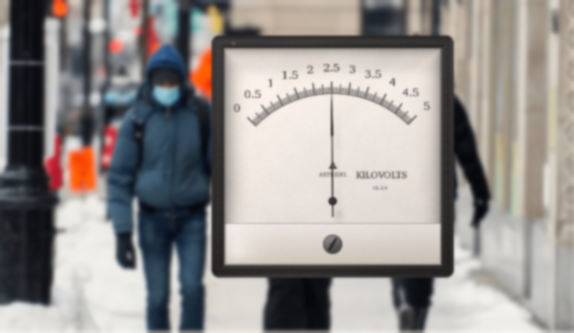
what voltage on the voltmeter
2.5 kV
